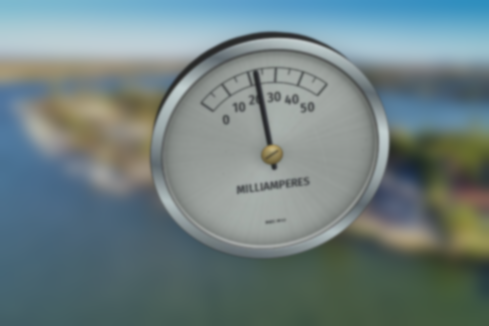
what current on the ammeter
22.5 mA
